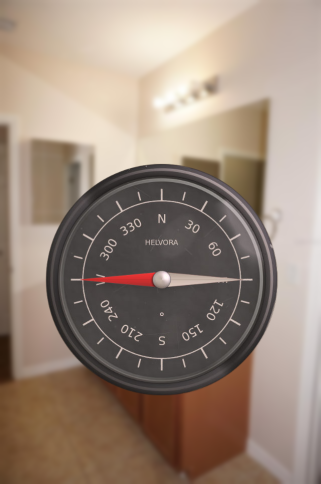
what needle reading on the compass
270 °
